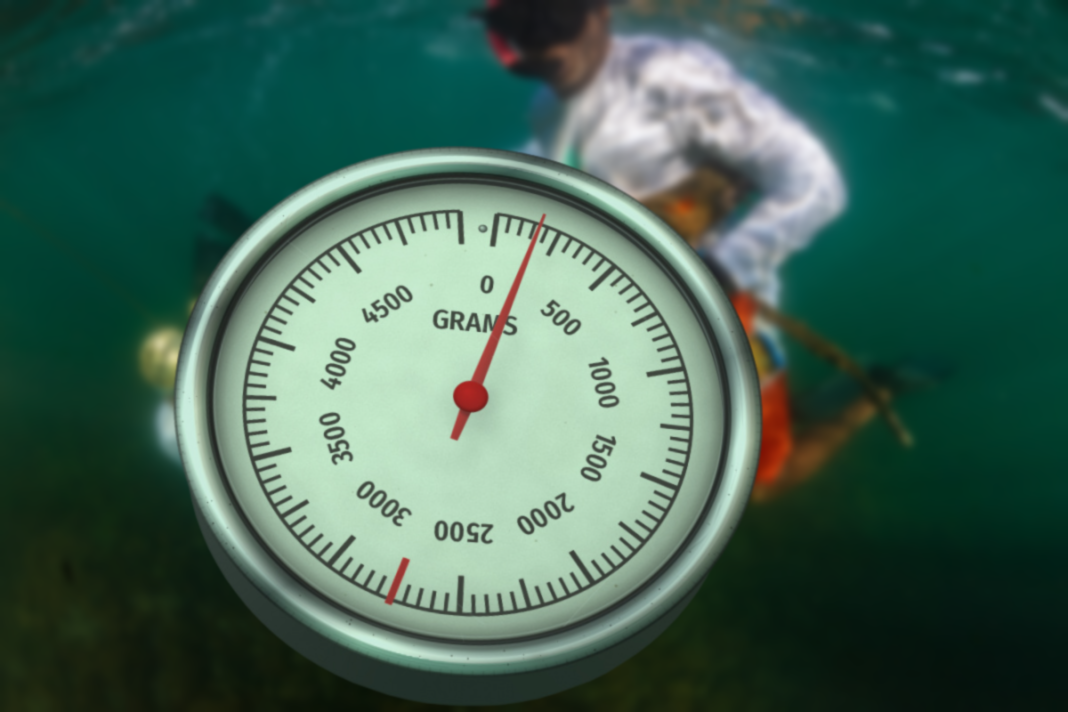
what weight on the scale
175 g
